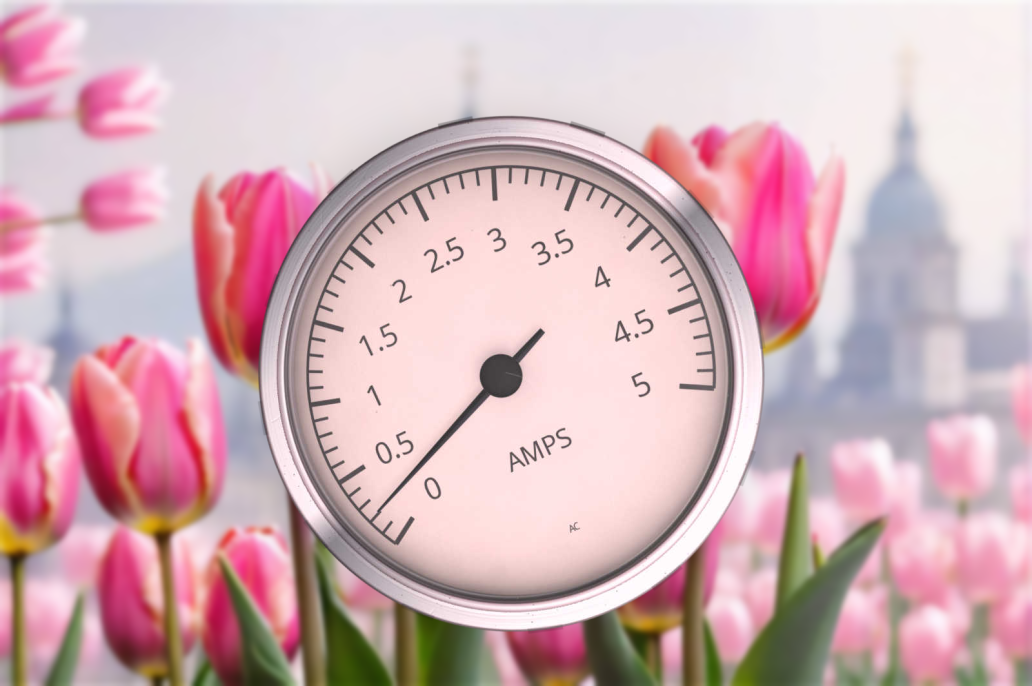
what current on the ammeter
0.2 A
